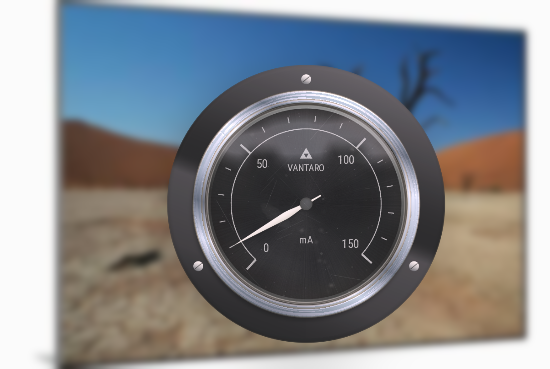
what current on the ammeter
10 mA
